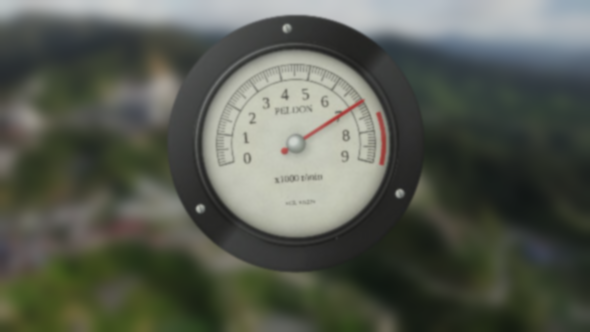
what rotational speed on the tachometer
7000 rpm
